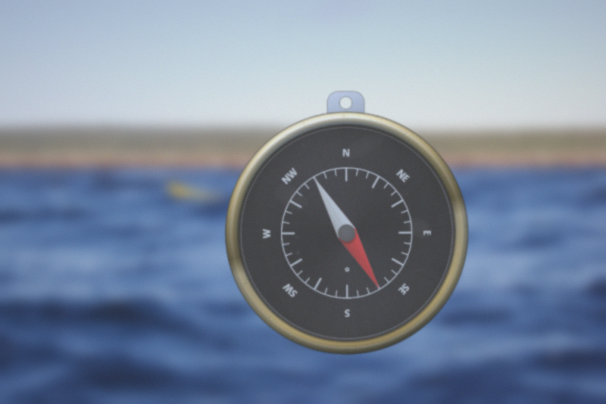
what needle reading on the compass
150 °
